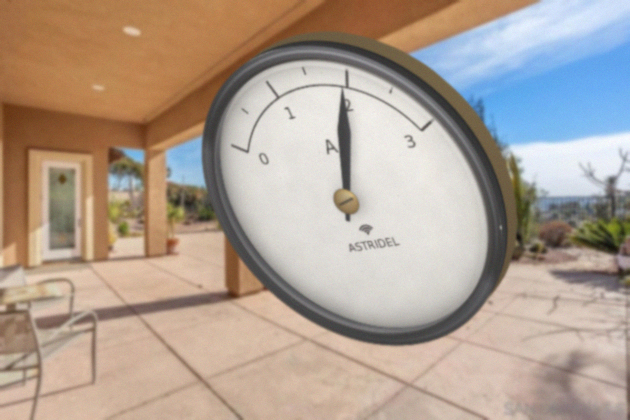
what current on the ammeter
2 A
